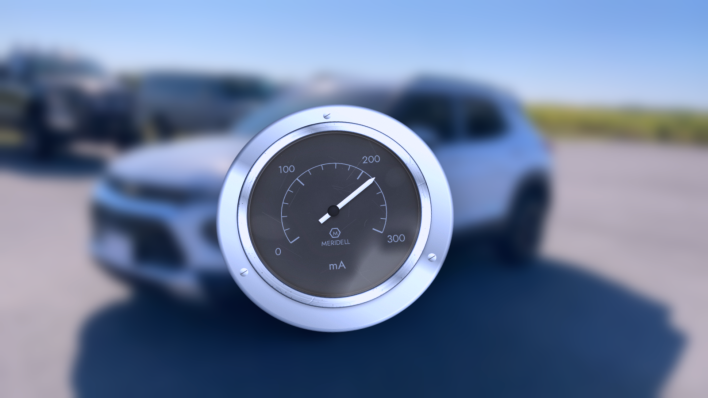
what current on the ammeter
220 mA
